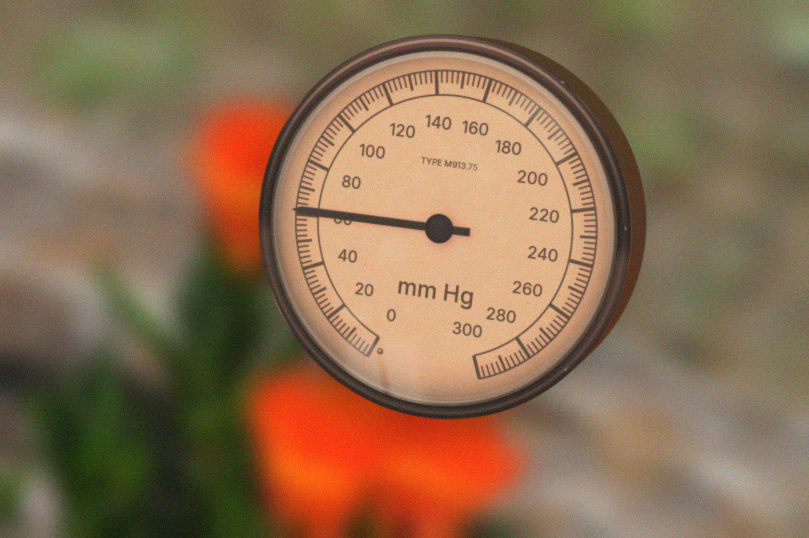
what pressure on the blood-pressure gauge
62 mmHg
